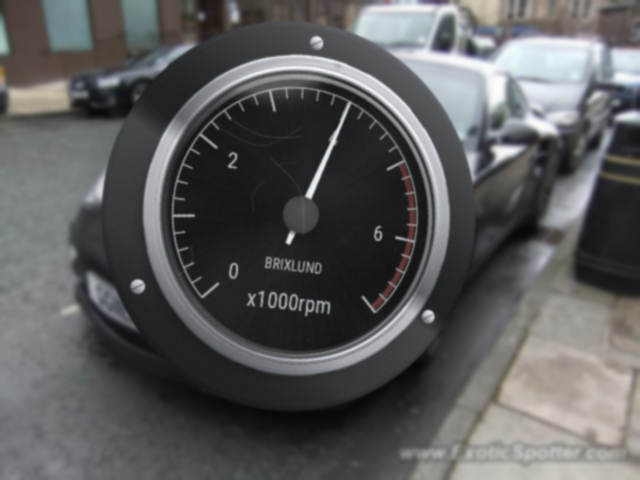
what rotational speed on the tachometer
4000 rpm
